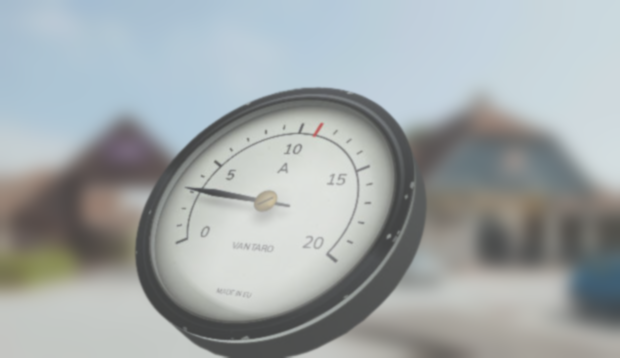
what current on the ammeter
3 A
